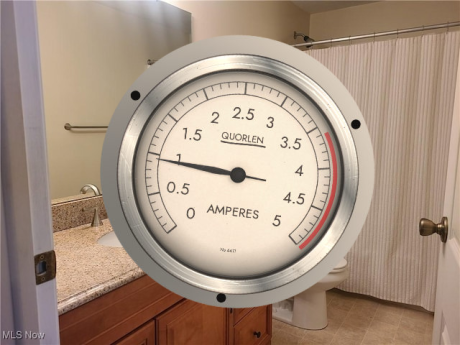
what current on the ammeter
0.95 A
